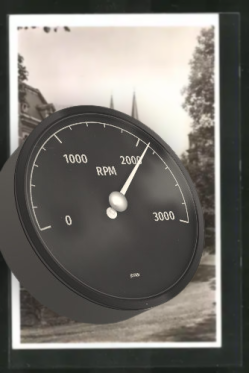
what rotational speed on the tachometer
2100 rpm
